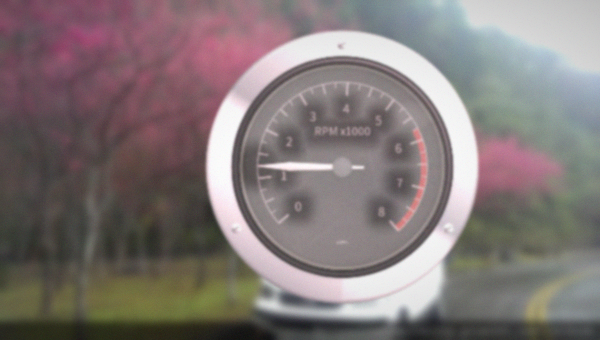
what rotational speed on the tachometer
1250 rpm
